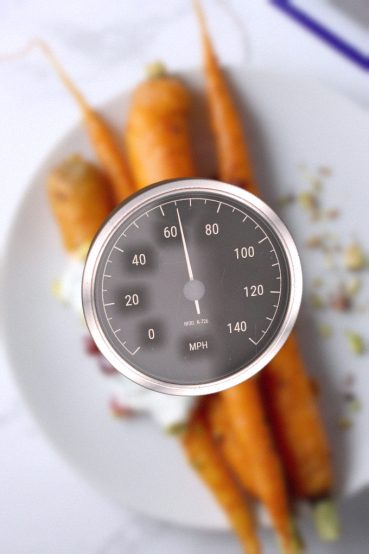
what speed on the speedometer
65 mph
